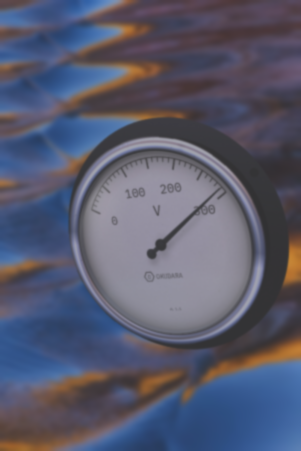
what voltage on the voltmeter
290 V
